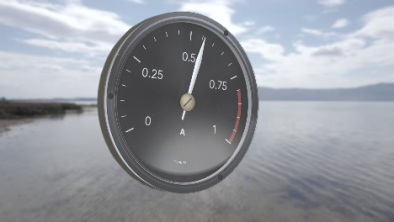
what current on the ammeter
0.55 A
